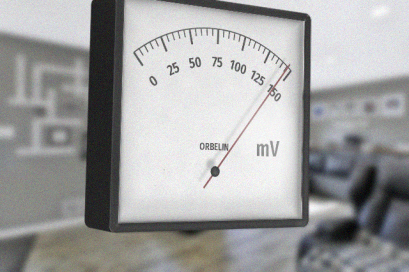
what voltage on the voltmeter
145 mV
